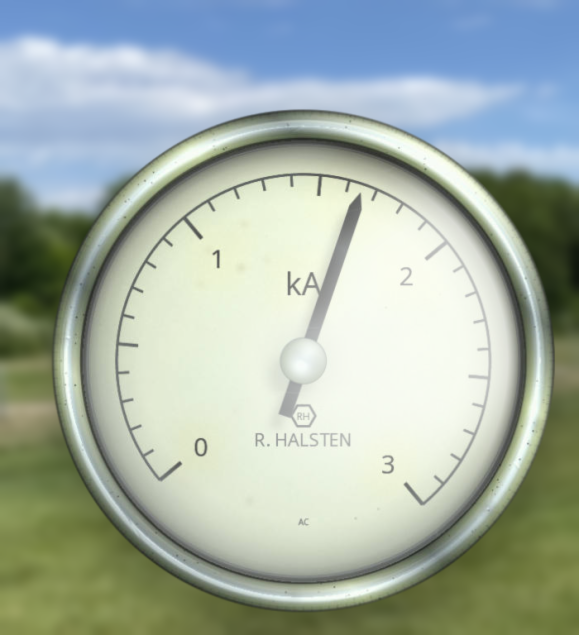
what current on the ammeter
1.65 kA
